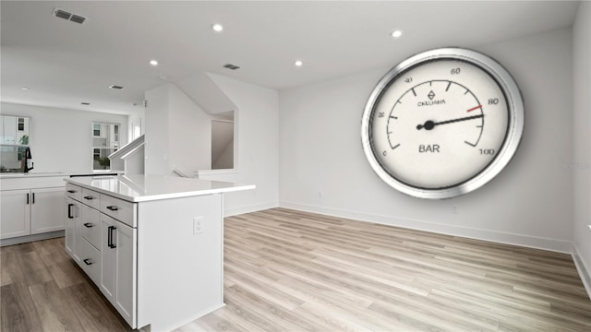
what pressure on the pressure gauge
85 bar
